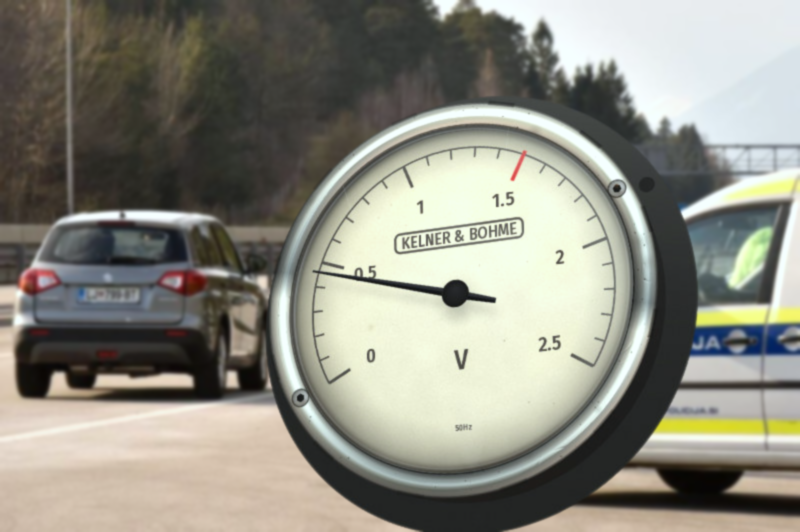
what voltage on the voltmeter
0.45 V
